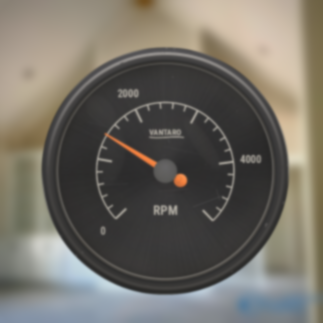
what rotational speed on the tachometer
1400 rpm
